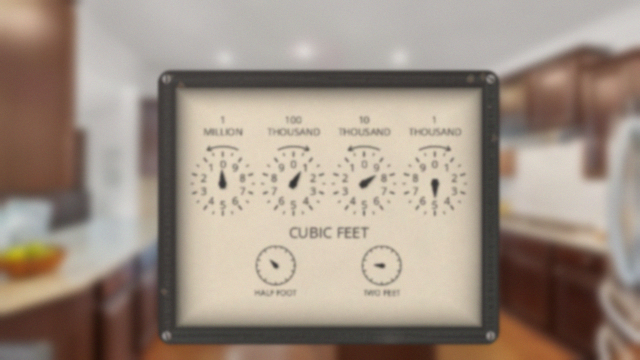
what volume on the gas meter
8500 ft³
